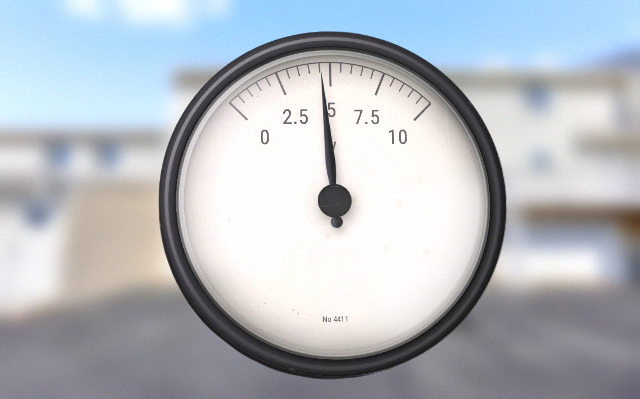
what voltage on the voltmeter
4.5 V
